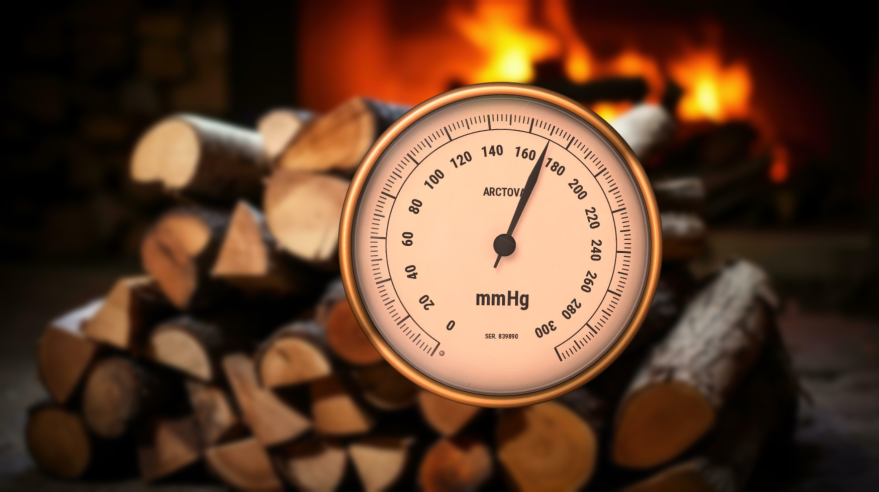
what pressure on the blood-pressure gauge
170 mmHg
